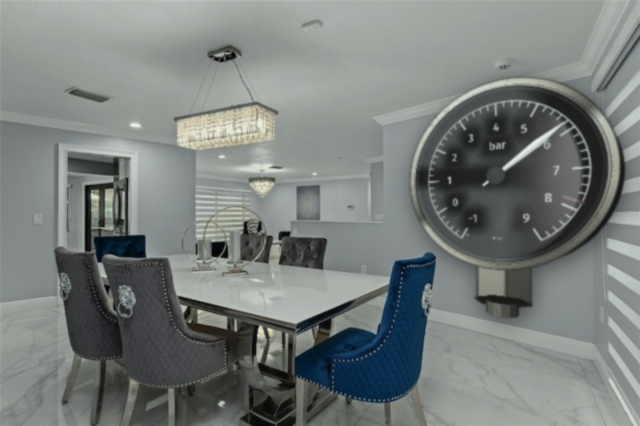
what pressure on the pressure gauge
5.8 bar
